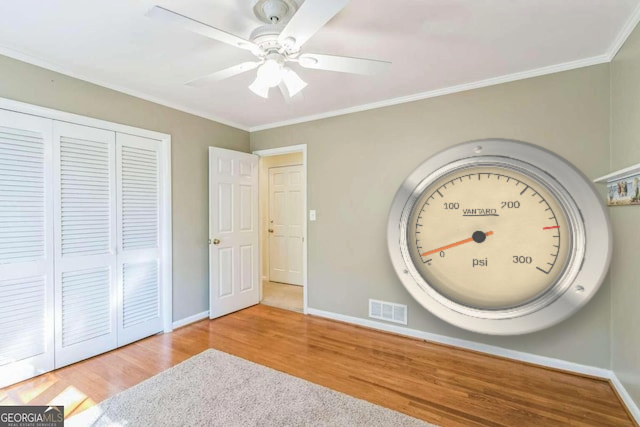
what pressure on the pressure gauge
10 psi
